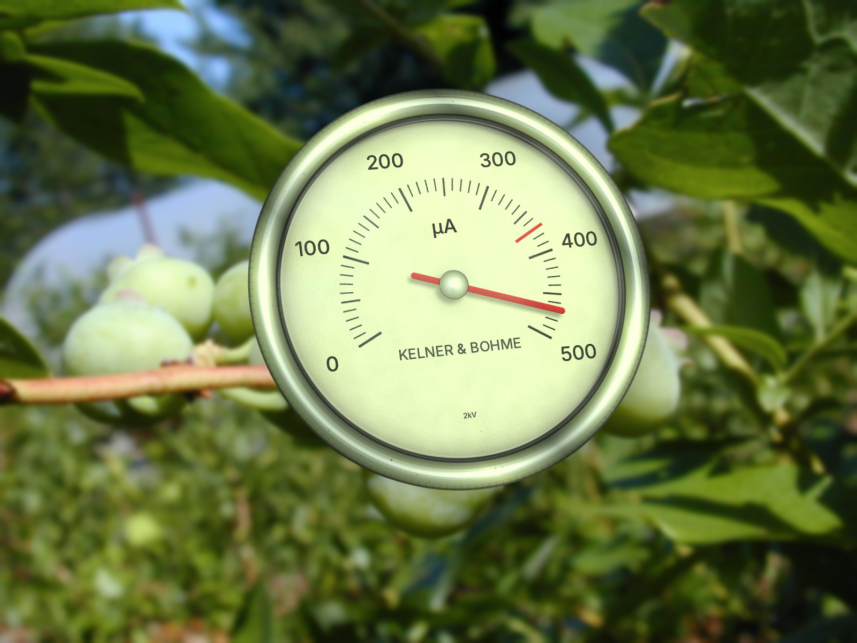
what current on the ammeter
470 µA
